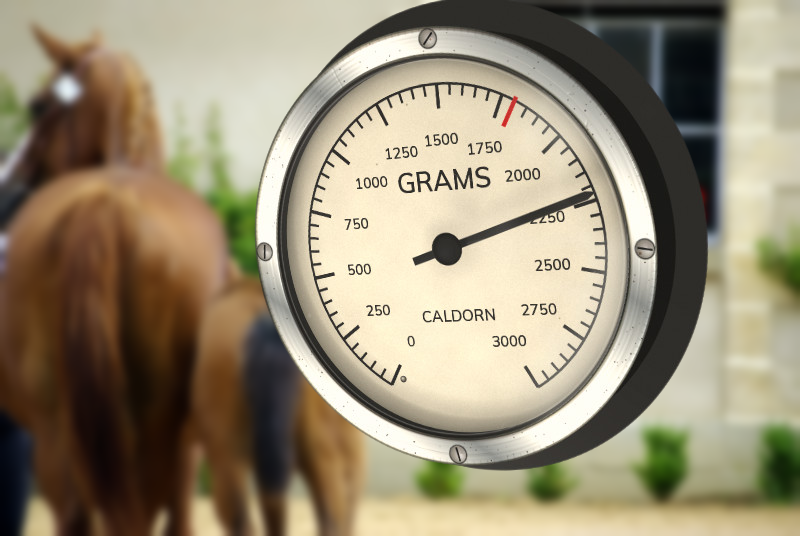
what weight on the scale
2225 g
